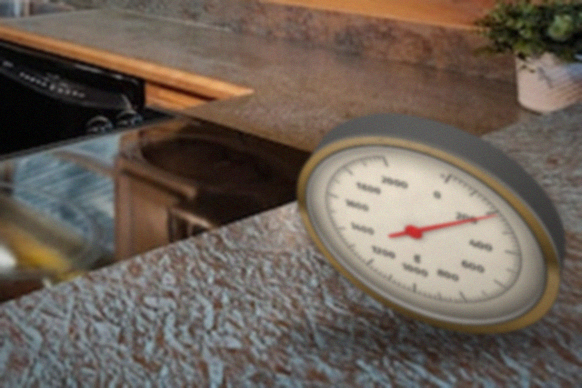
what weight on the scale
200 g
